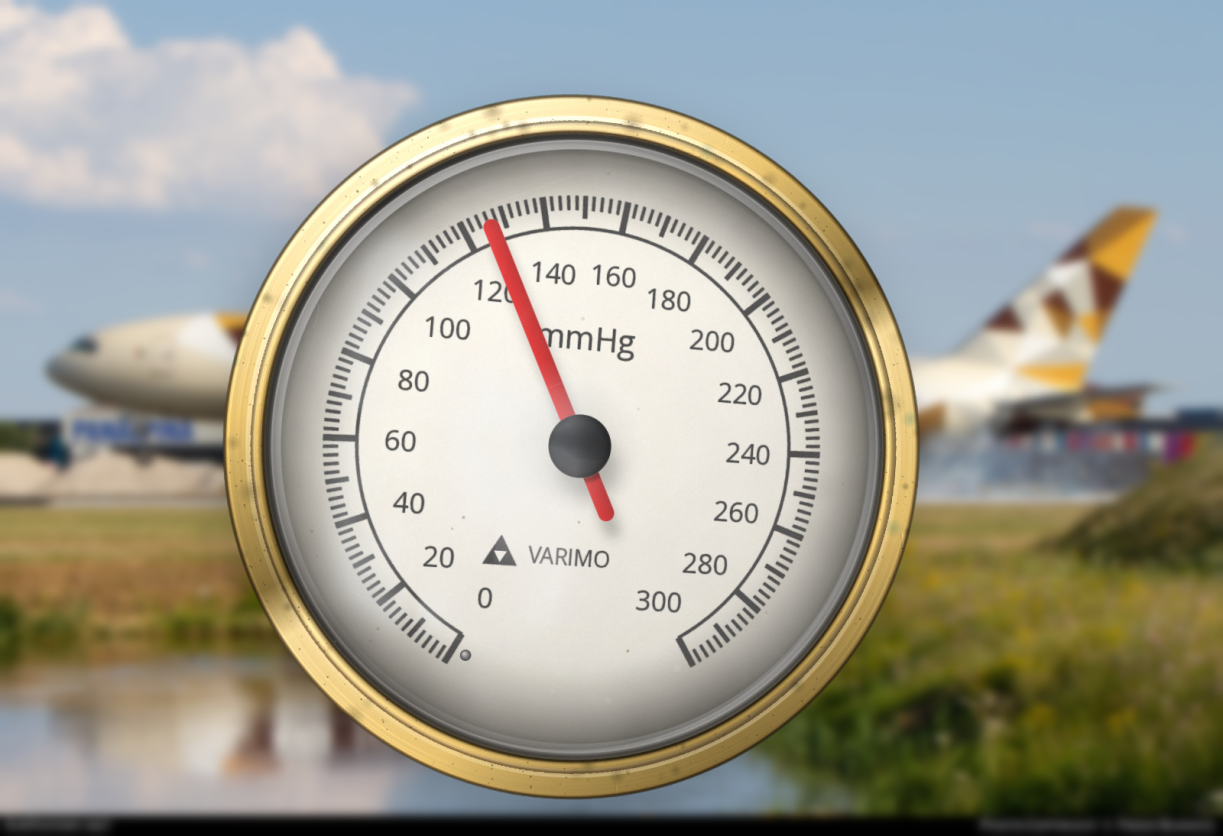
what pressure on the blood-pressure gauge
126 mmHg
